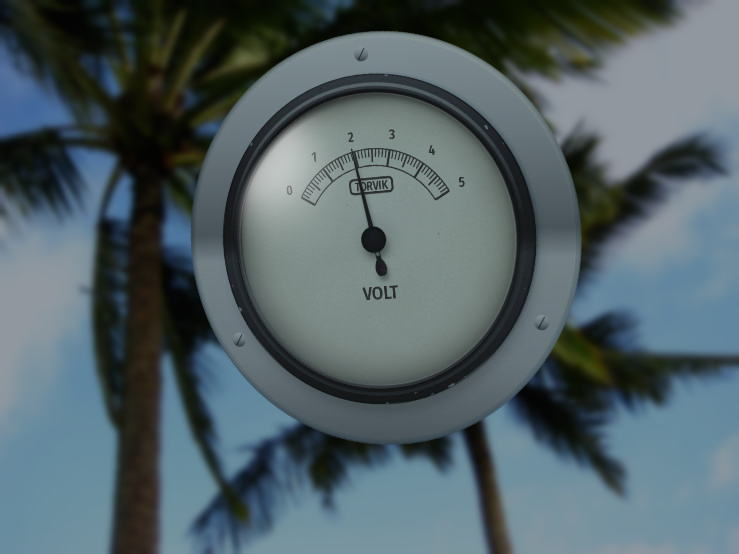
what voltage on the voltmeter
2 V
